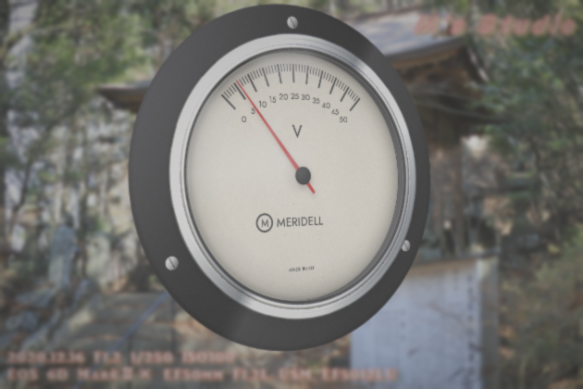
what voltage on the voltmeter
5 V
